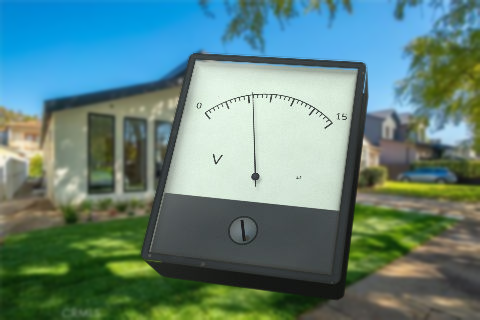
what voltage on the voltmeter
5.5 V
